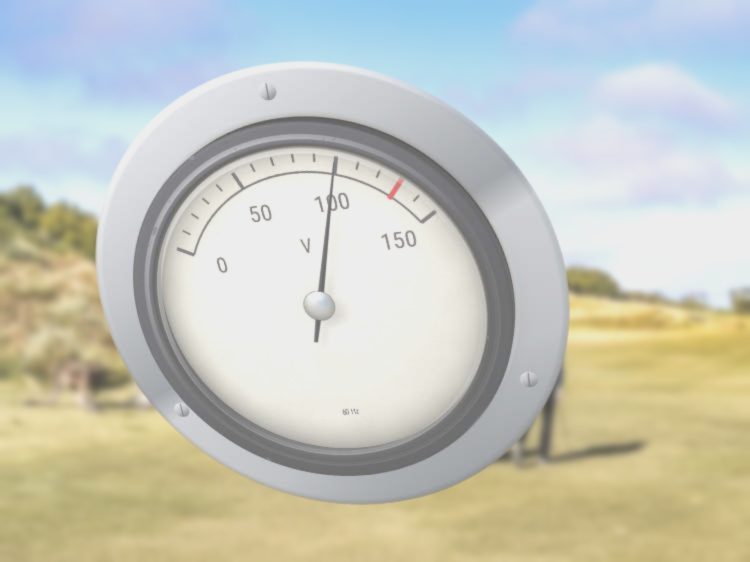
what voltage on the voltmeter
100 V
